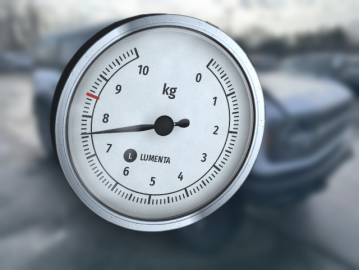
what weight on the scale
7.6 kg
